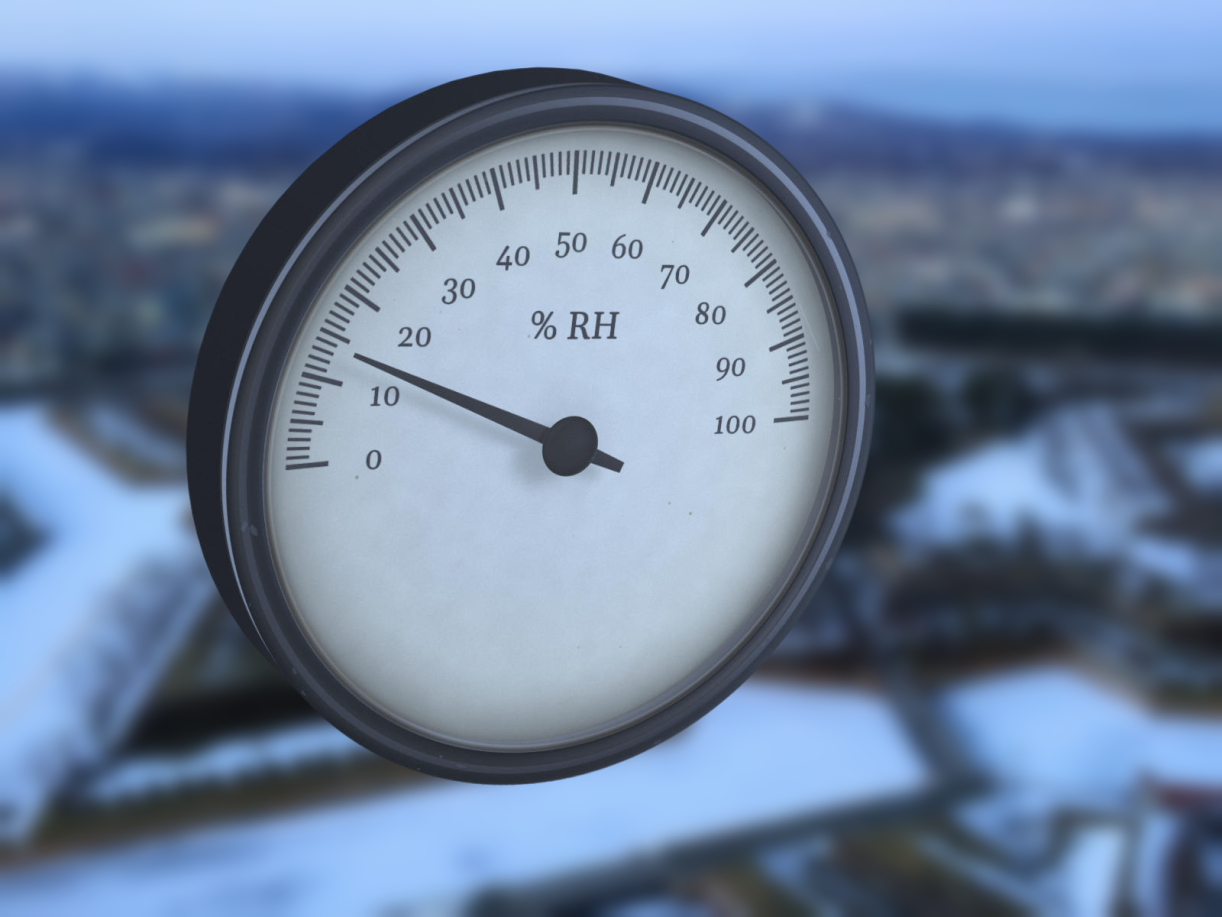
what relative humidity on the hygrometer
14 %
